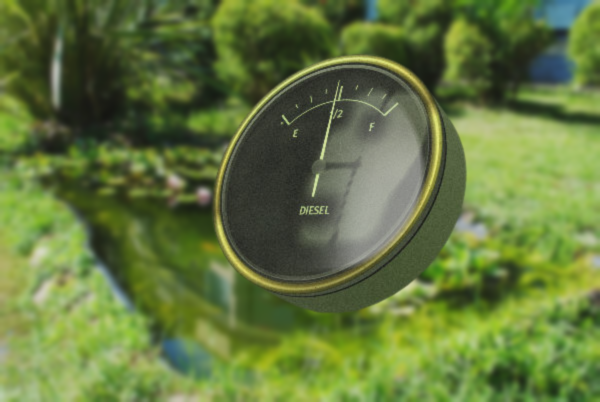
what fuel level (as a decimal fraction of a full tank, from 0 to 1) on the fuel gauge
0.5
